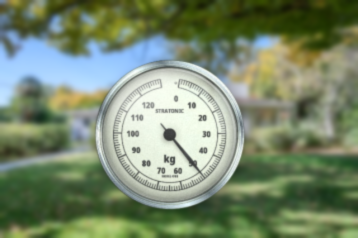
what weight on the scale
50 kg
